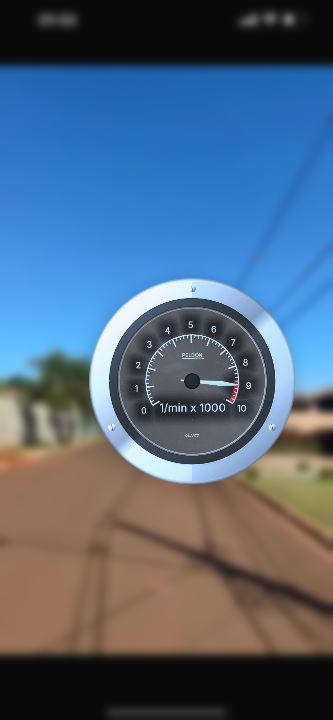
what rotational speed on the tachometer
9000 rpm
